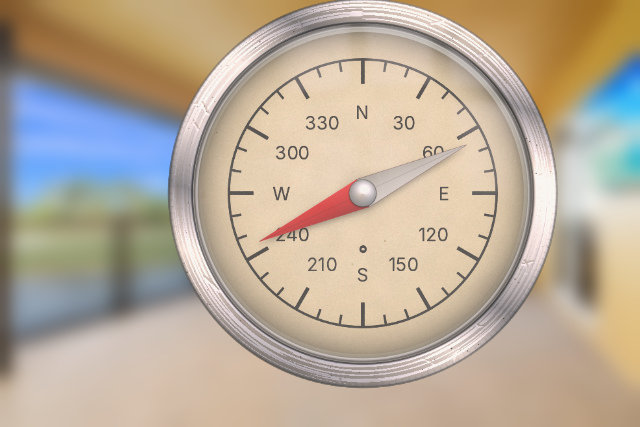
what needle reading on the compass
245 °
